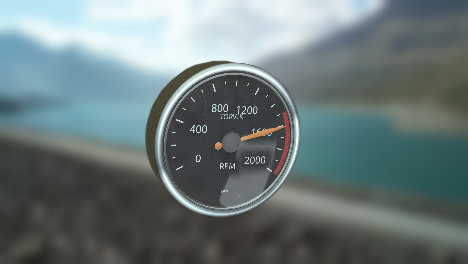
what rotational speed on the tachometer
1600 rpm
